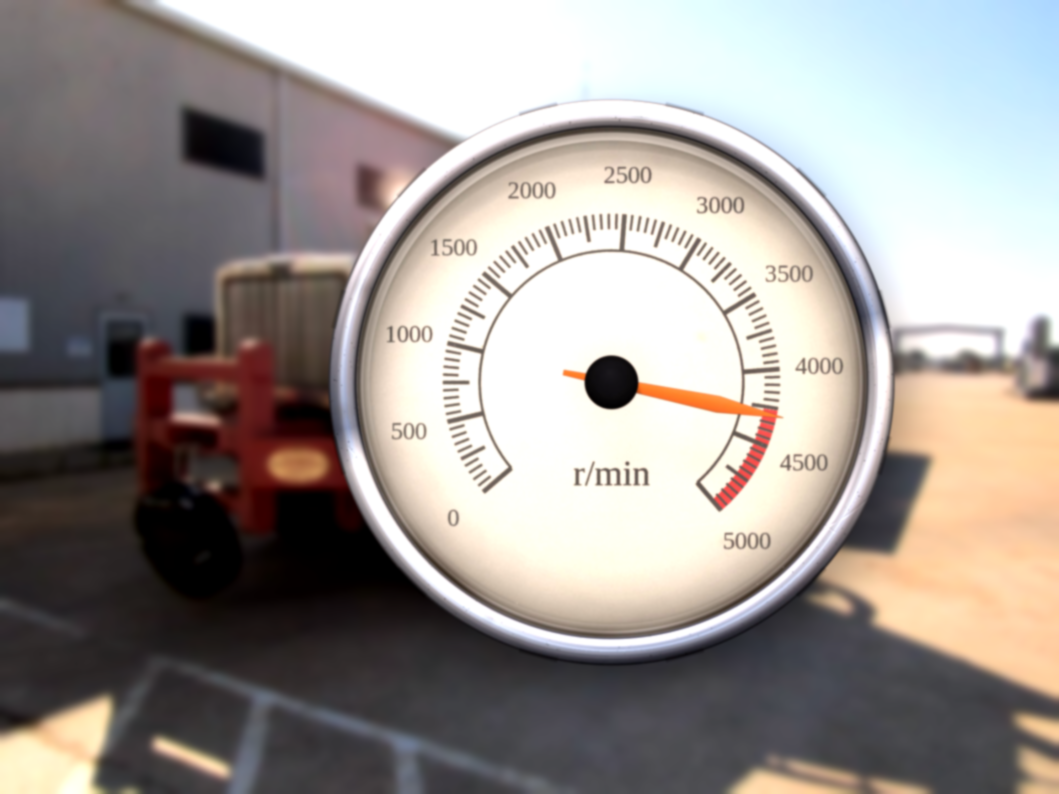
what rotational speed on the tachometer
4300 rpm
